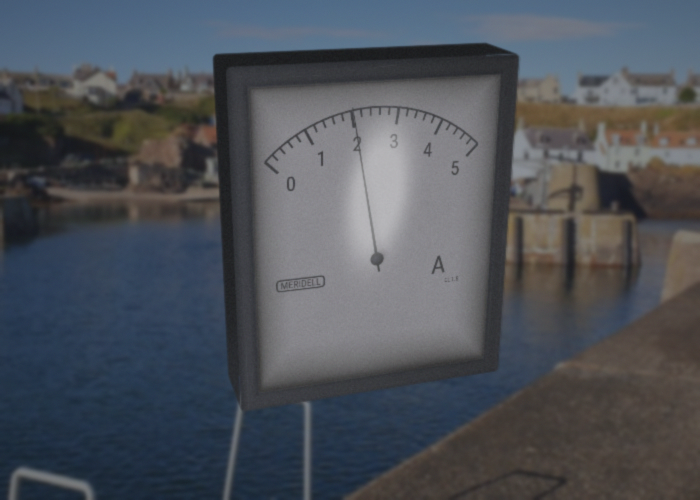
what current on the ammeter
2 A
